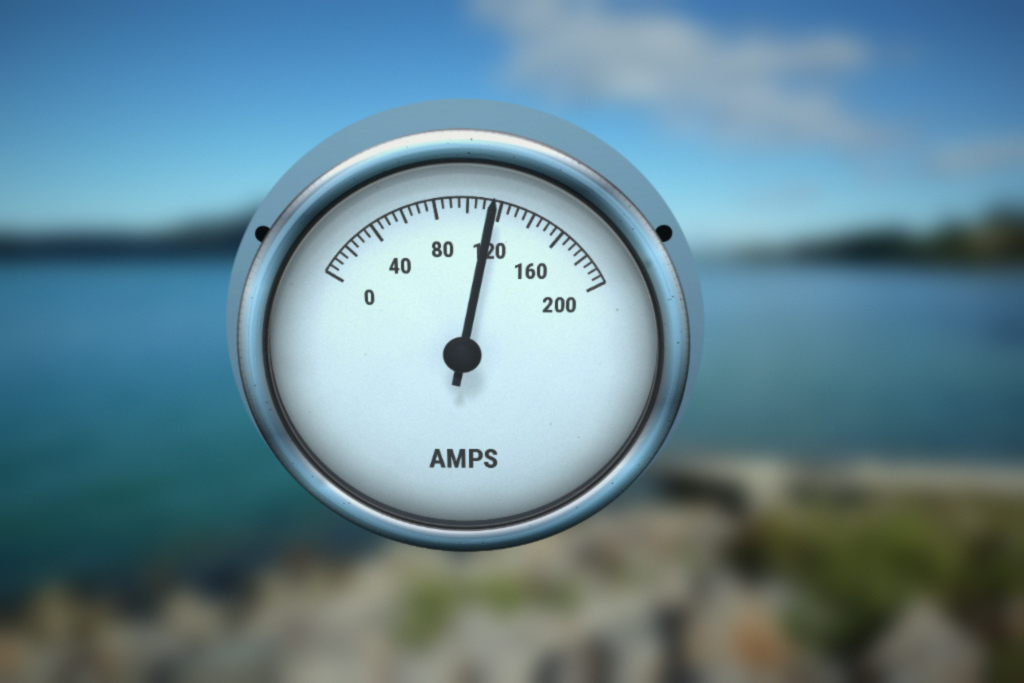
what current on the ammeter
115 A
